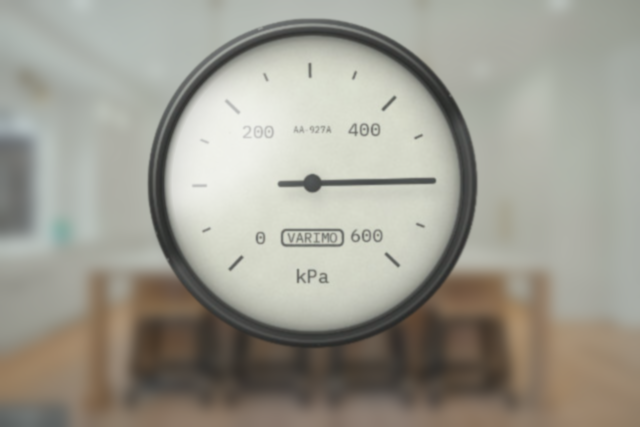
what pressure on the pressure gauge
500 kPa
